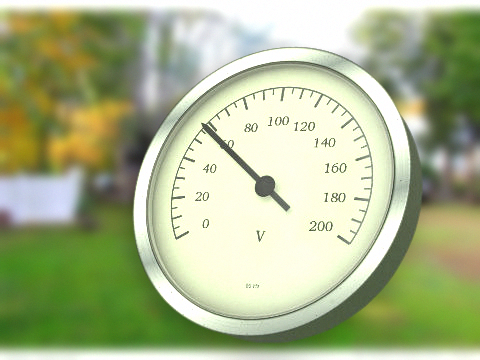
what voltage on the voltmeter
57.5 V
